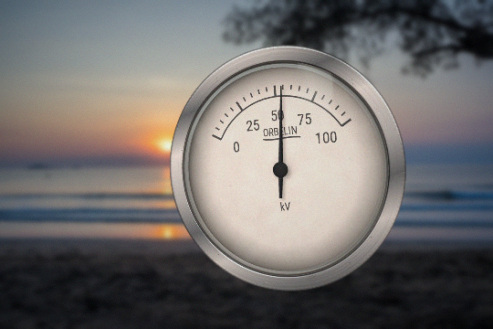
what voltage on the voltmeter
55 kV
